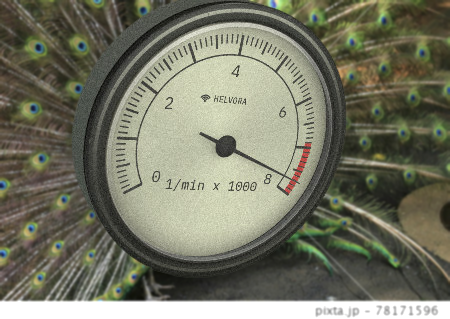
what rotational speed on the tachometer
7700 rpm
